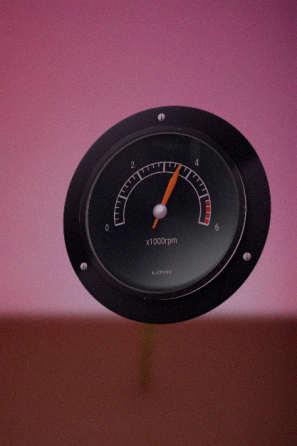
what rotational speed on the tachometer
3600 rpm
